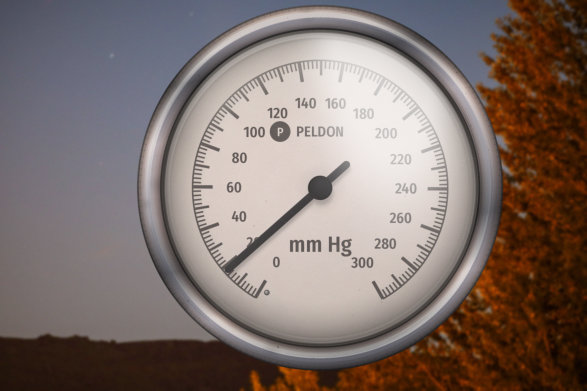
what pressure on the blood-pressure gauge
18 mmHg
